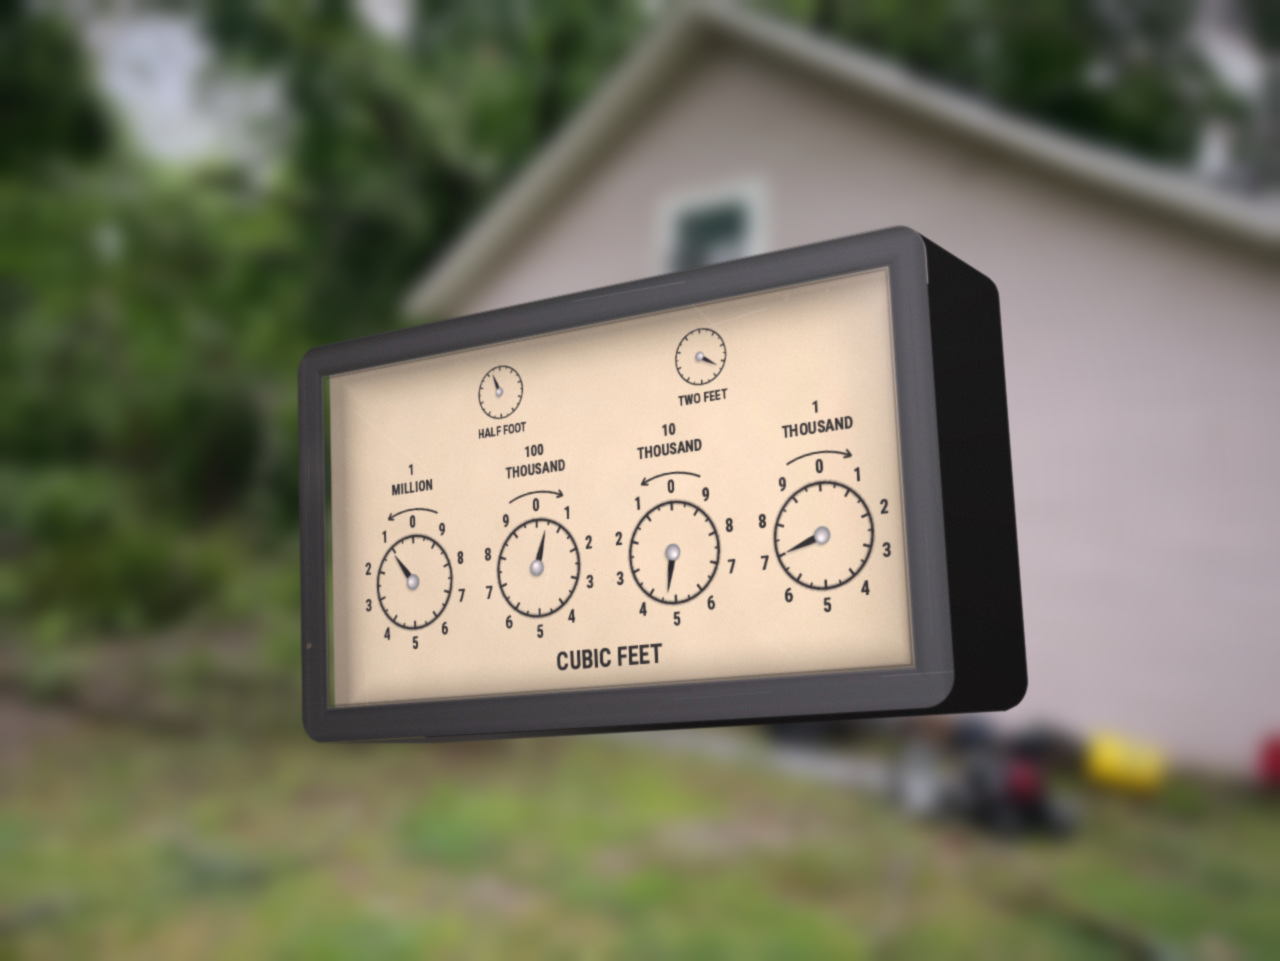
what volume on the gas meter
104700 ft³
